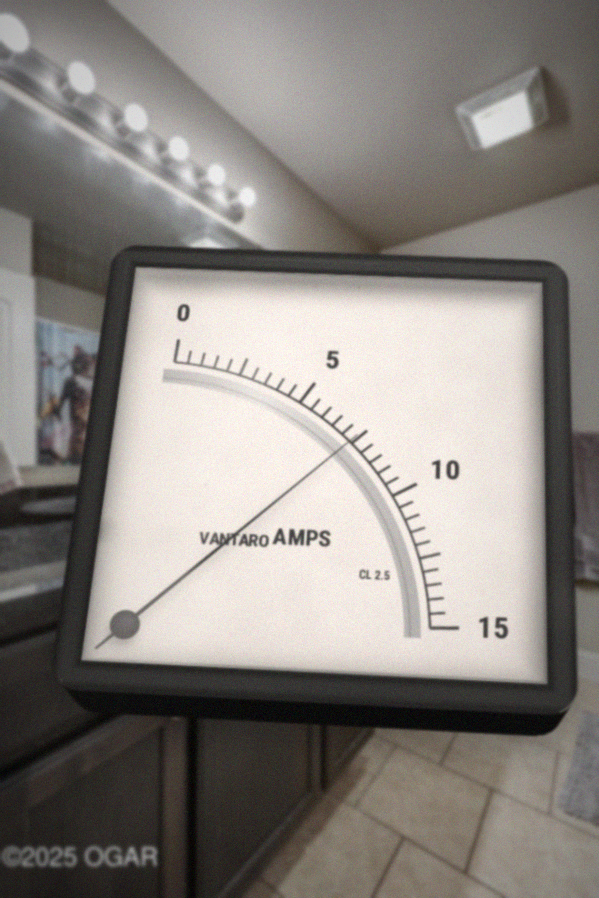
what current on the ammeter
7.5 A
